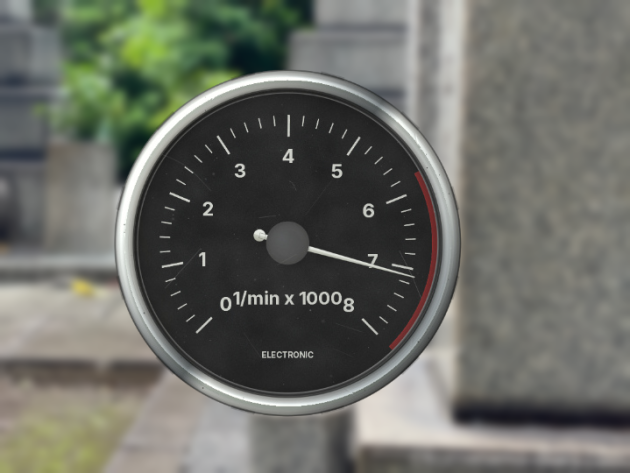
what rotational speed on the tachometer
7100 rpm
